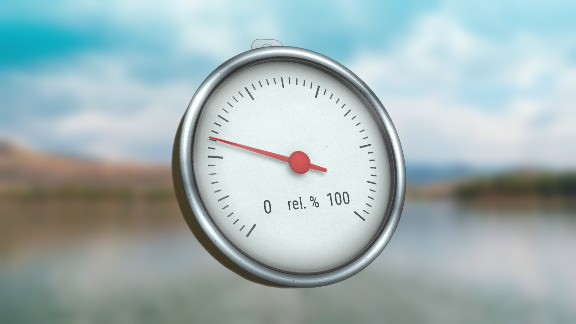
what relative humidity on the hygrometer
24 %
